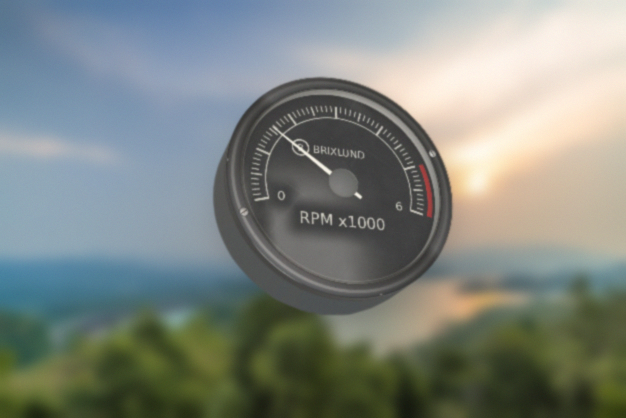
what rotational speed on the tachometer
1500 rpm
